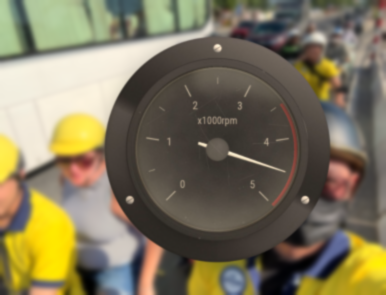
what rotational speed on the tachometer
4500 rpm
